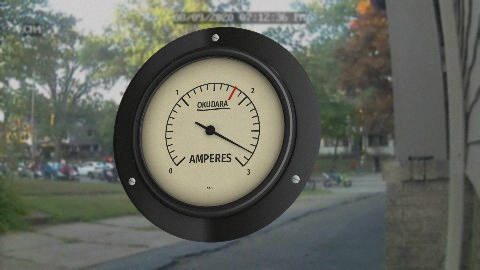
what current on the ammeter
2.8 A
